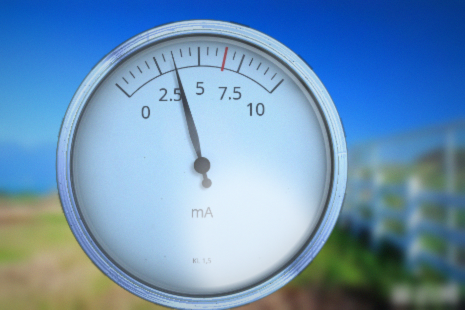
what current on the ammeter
3.5 mA
